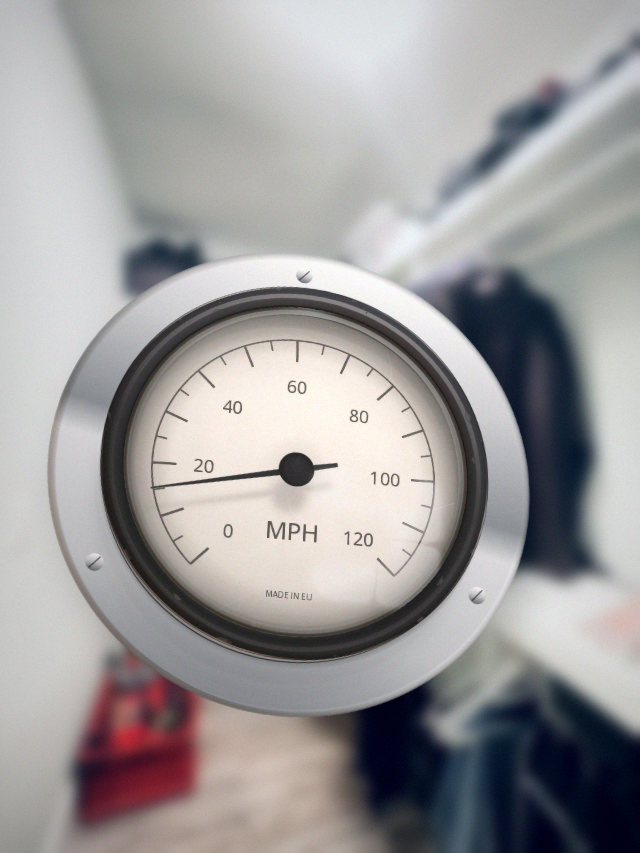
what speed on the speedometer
15 mph
